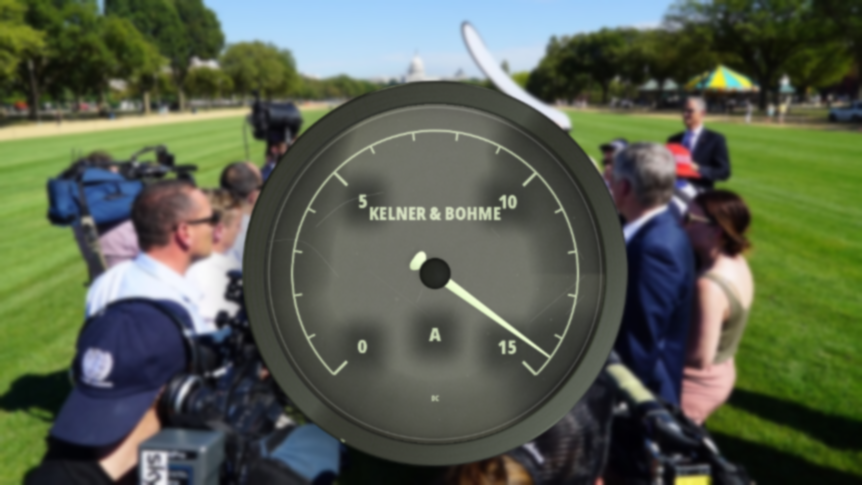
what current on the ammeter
14.5 A
